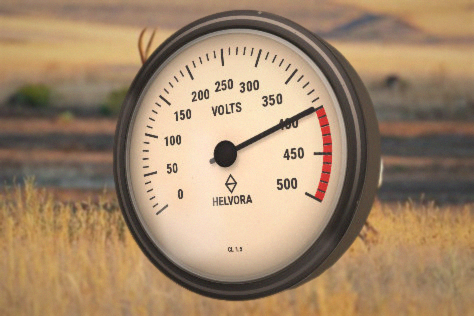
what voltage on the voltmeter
400 V
